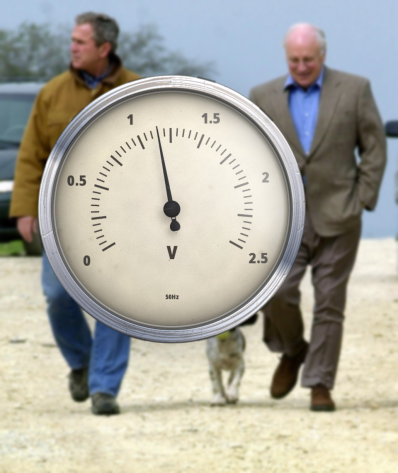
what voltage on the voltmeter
1.15 V
